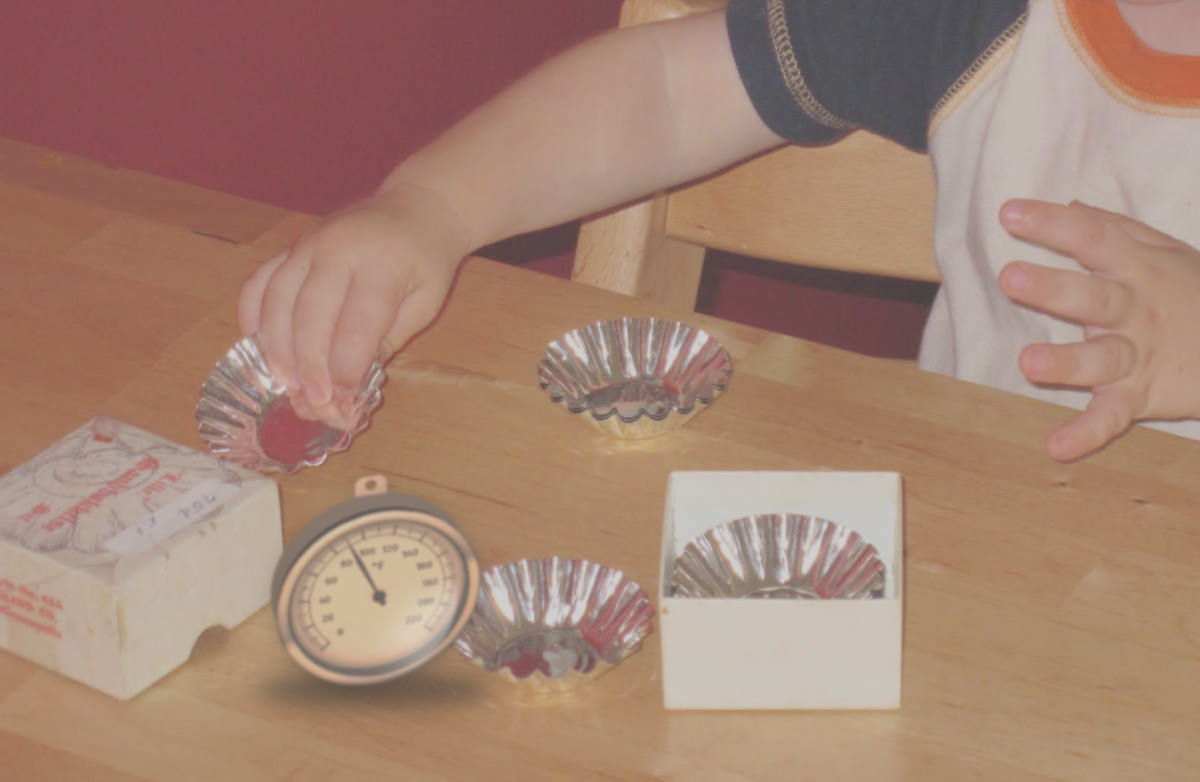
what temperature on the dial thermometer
90 °F
